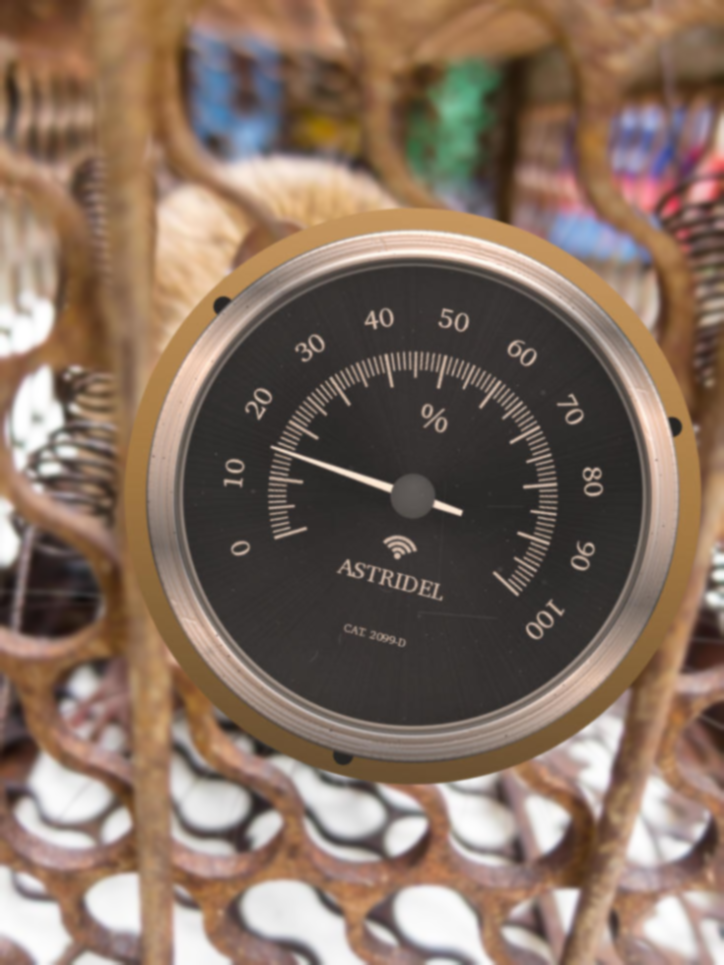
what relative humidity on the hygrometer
15 %
